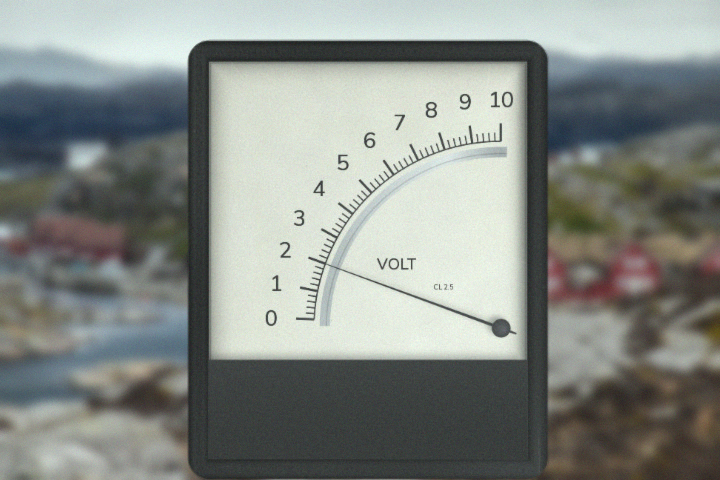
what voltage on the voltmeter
2 V
